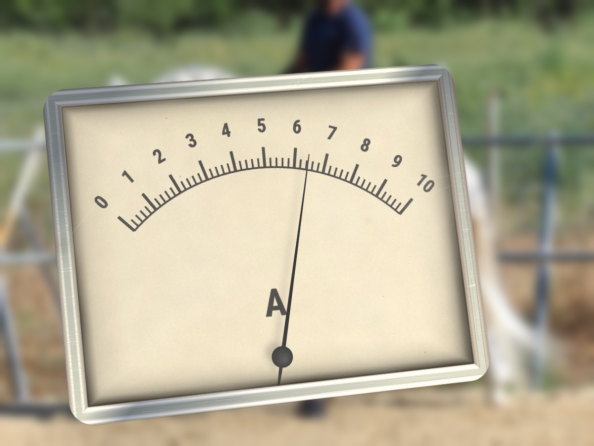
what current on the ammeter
6.4 A
